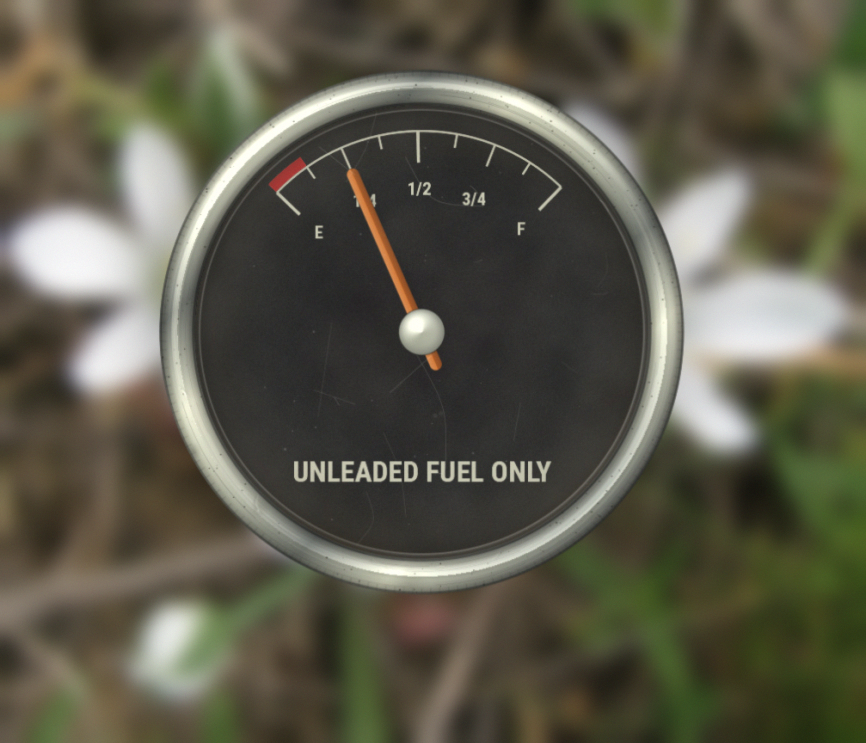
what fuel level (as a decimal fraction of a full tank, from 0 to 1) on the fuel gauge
0.25
